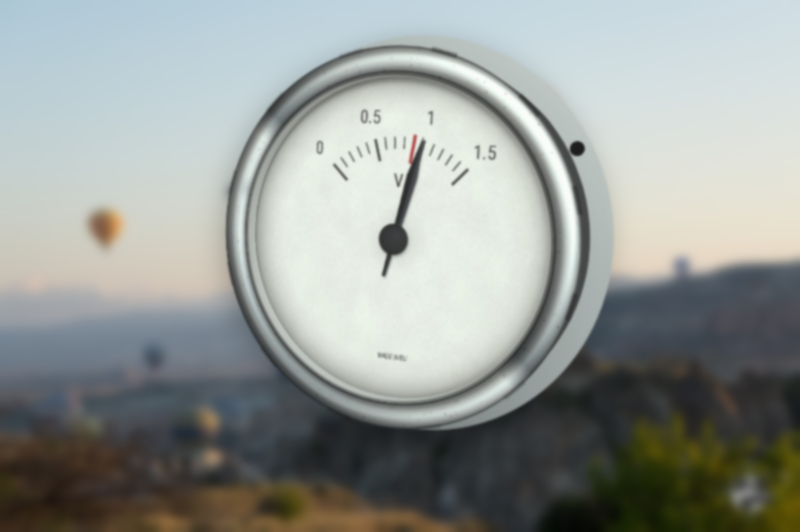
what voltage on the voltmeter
1 V
